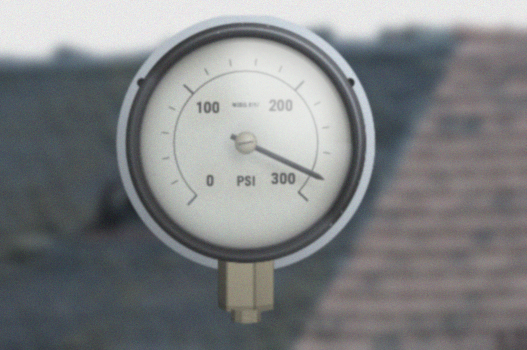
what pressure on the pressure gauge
280 psi
